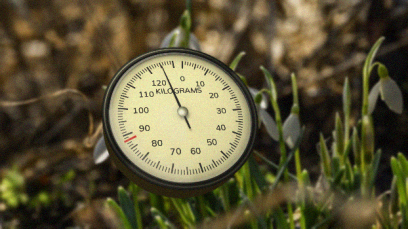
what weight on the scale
125 kg
